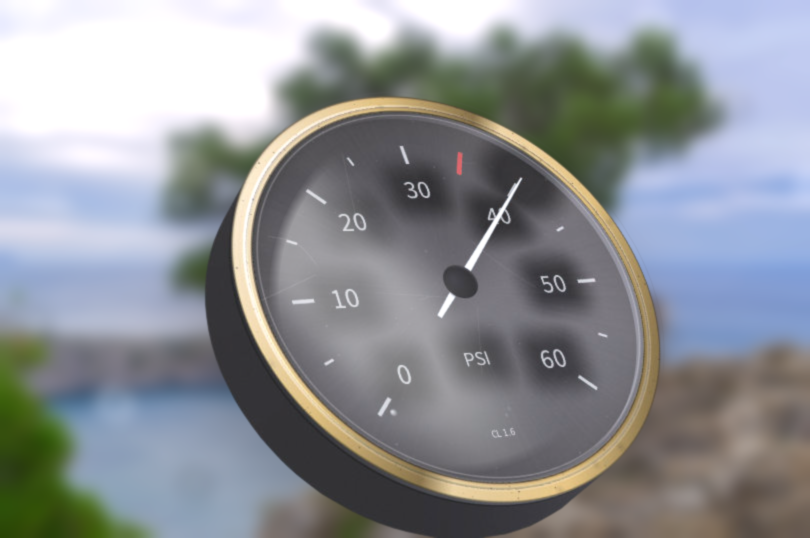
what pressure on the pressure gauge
40 psi
